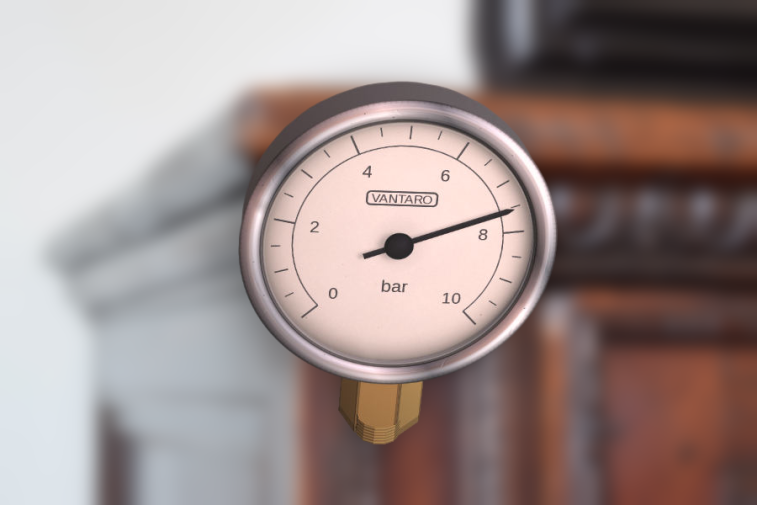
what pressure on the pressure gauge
7.5 bar
